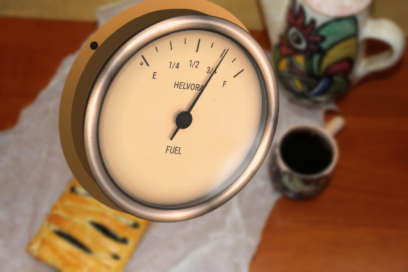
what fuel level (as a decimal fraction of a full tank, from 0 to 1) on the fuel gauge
0.75
